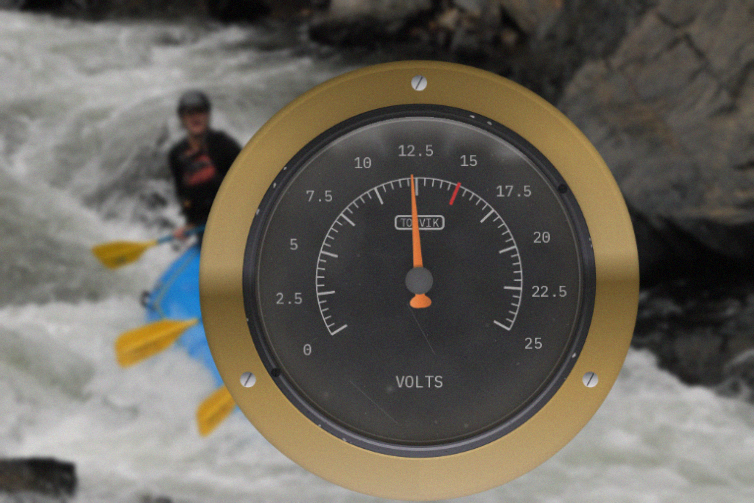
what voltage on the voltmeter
12.25 V
